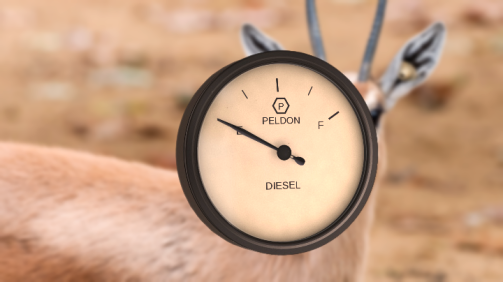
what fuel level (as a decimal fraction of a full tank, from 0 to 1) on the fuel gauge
0
